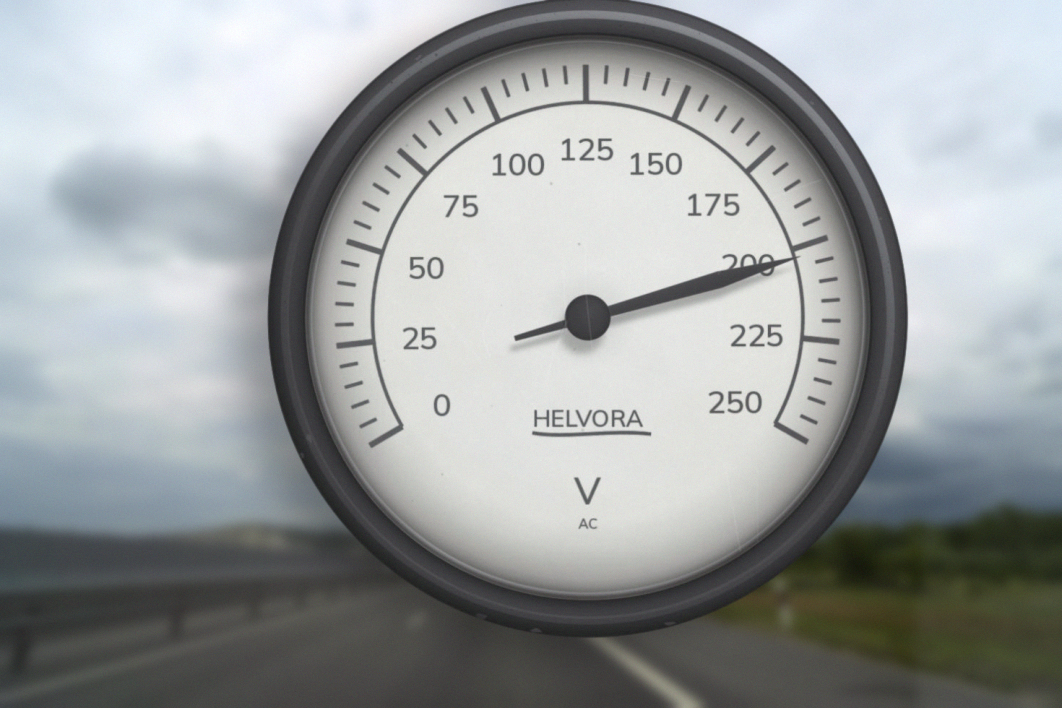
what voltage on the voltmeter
202.5 V
